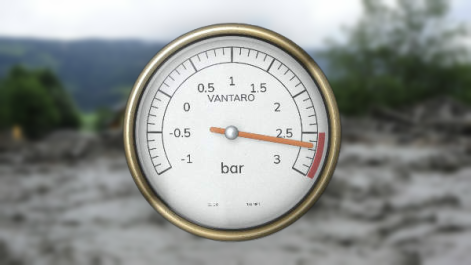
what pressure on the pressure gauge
2.65 bar
